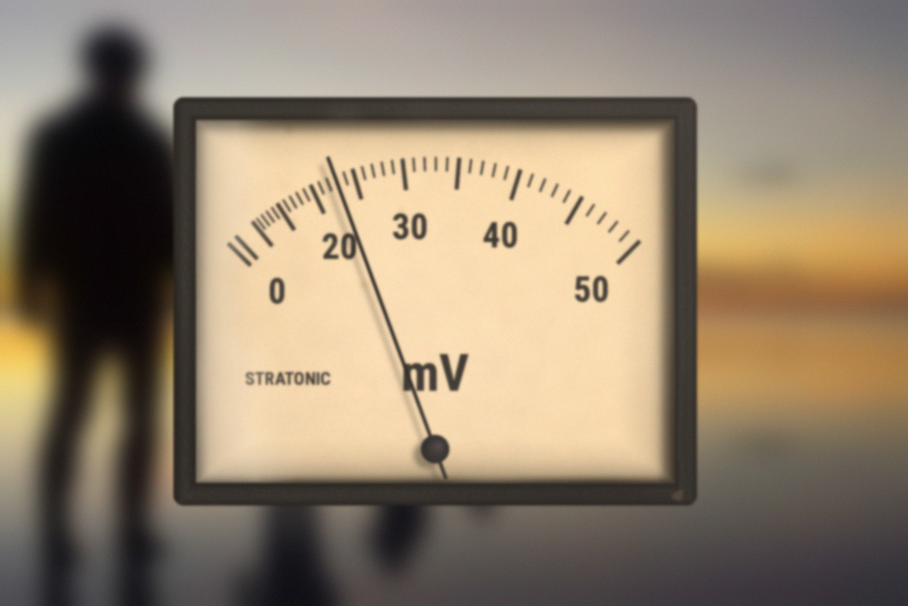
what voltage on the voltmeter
23 mV
